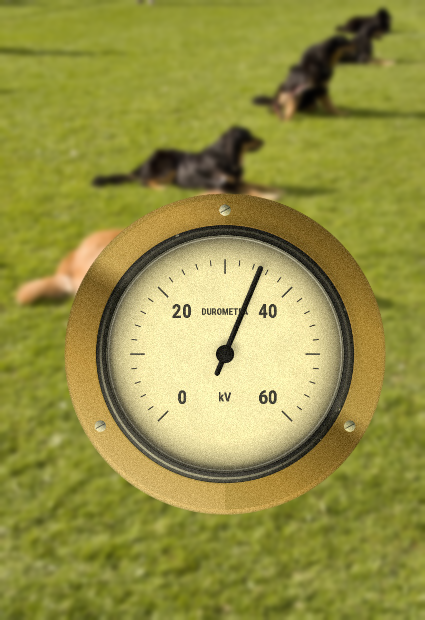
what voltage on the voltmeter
35 kV
